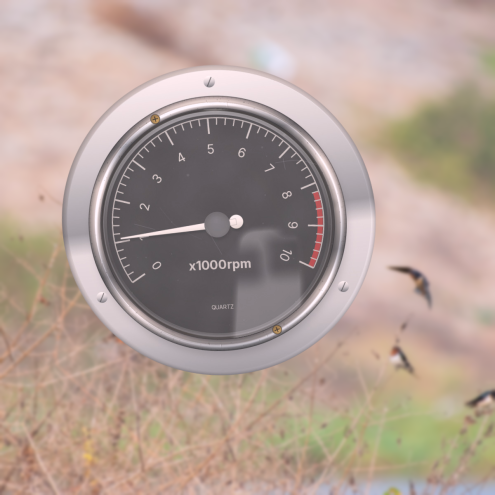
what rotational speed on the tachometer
1100 rpm
